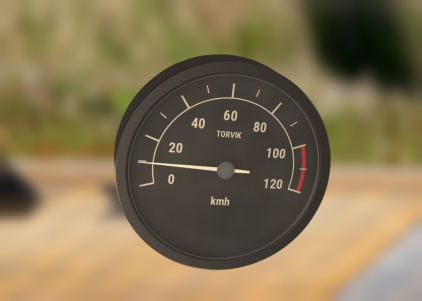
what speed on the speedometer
10 km/h
